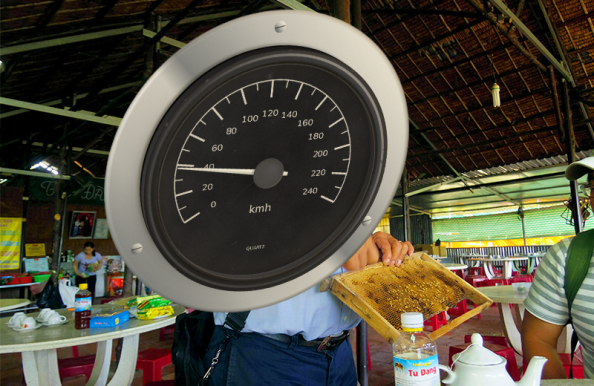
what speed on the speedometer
40 km/h
